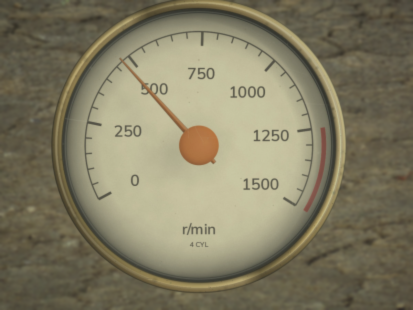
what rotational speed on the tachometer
475 rpm
